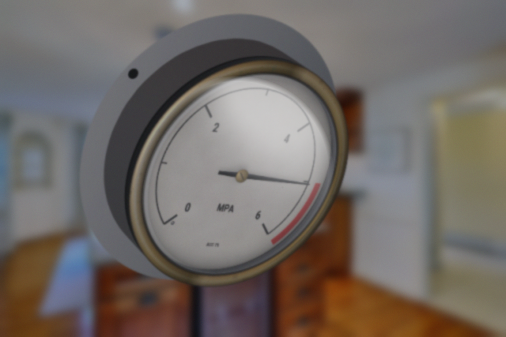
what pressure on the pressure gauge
5 MPa
